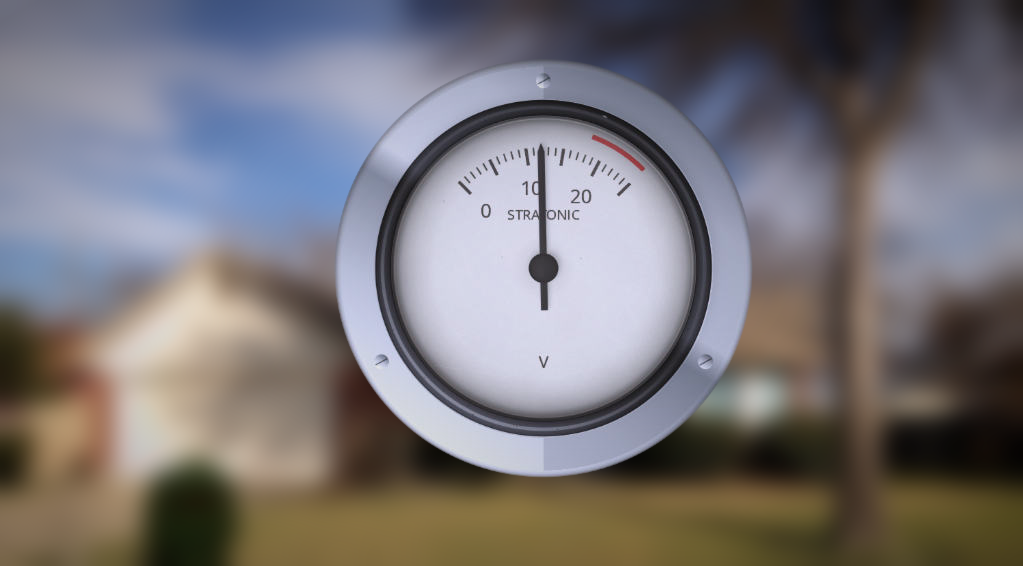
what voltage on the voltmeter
12 V
